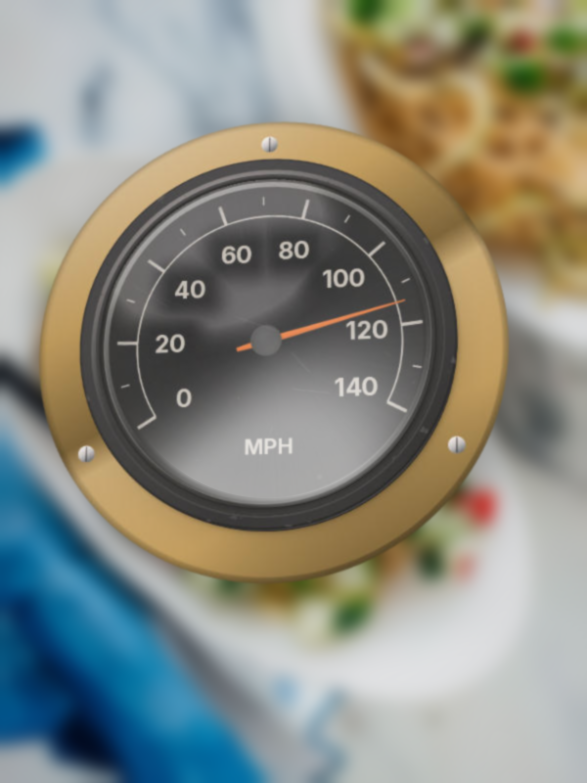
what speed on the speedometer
115 mph
